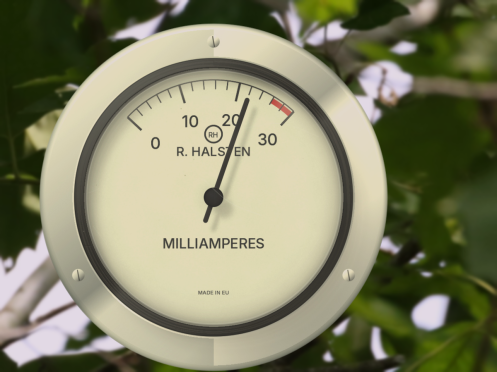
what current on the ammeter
22 mA
